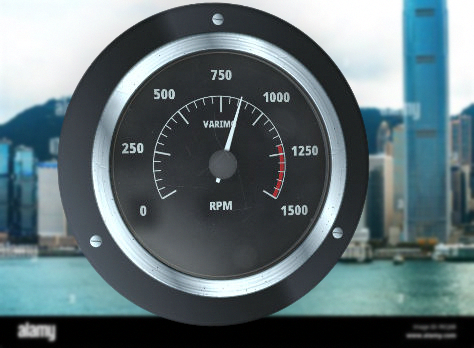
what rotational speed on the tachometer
850 rpm
